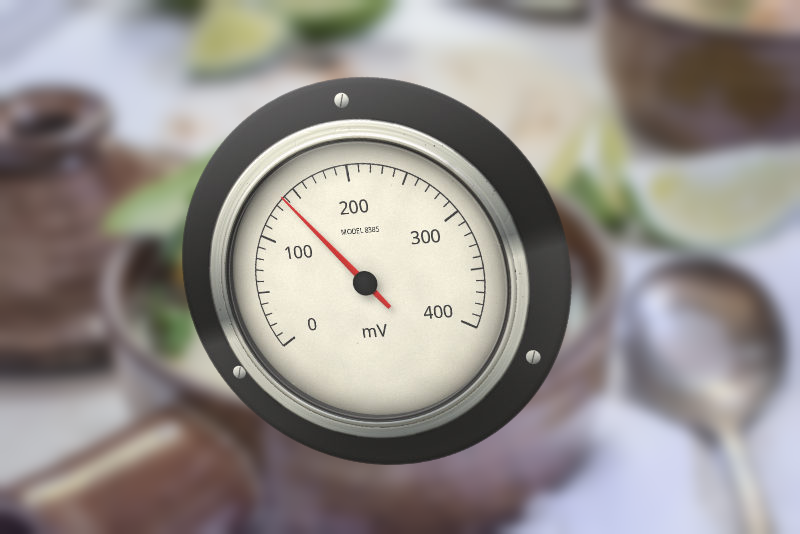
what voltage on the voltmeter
140 mV
